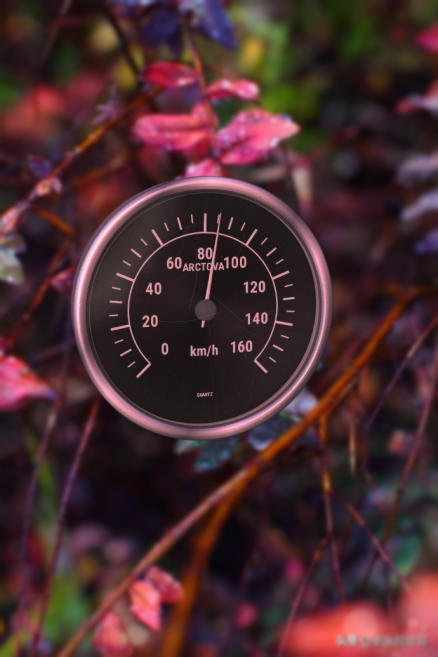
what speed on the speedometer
85 km/h
